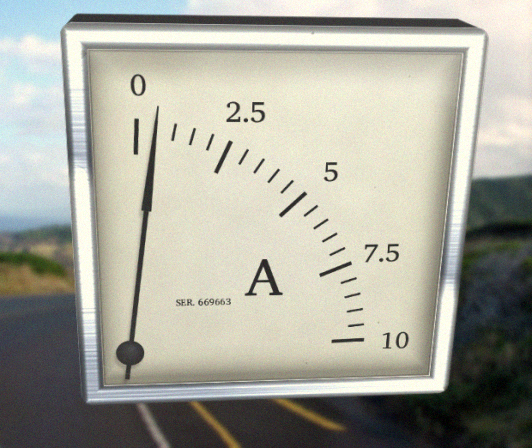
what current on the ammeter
0.5 A
